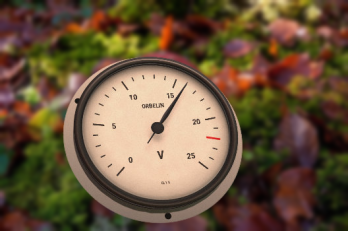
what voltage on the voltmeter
16 V
